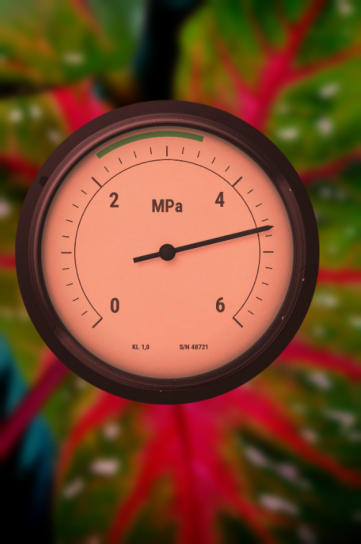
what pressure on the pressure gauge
4.7 MPa
